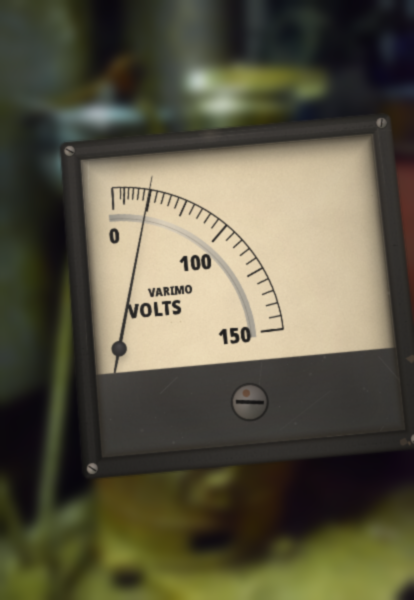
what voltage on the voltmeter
50 V
